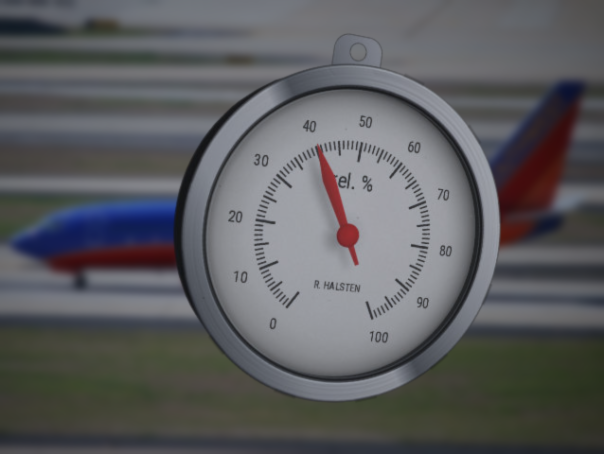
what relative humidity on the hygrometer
40 %
